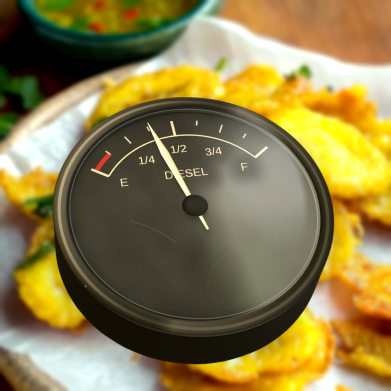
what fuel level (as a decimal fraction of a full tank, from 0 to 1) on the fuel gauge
0.375
